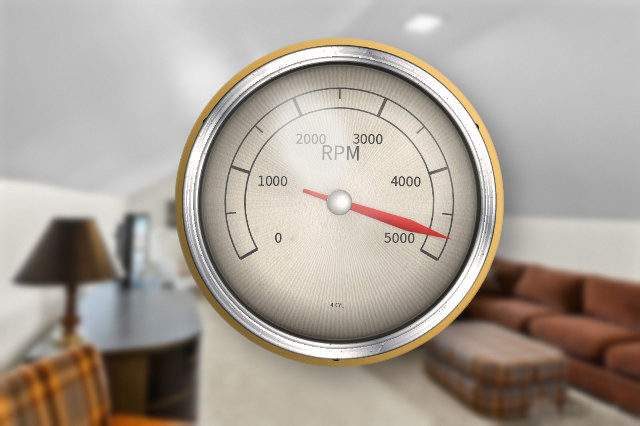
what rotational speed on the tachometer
4750 rpm
